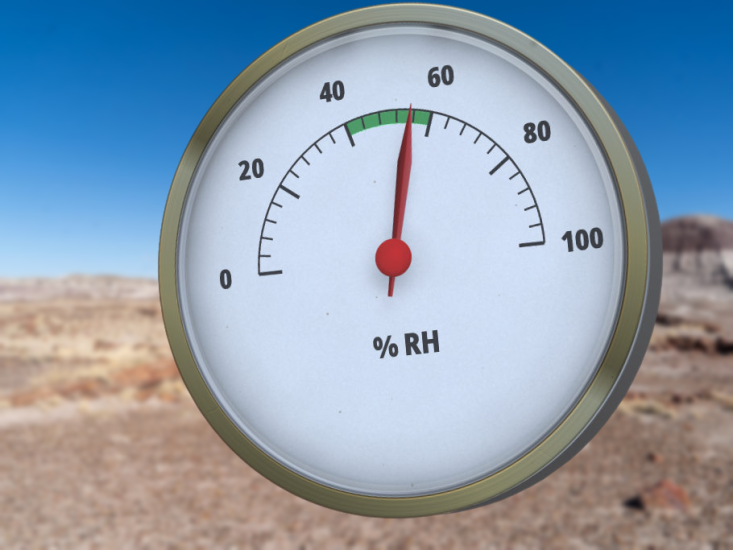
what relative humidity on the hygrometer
56 %
